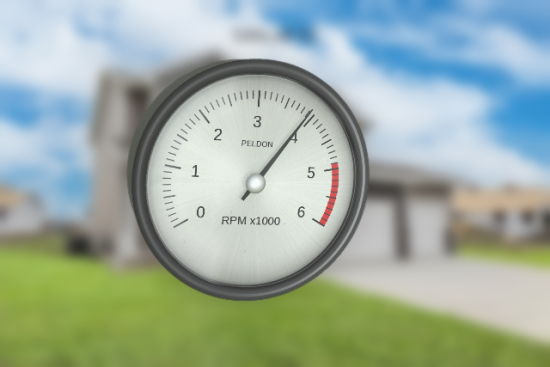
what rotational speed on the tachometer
3900 rpm
